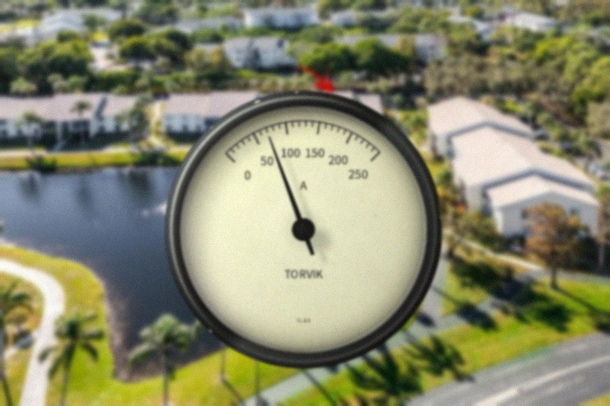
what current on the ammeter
70 A
